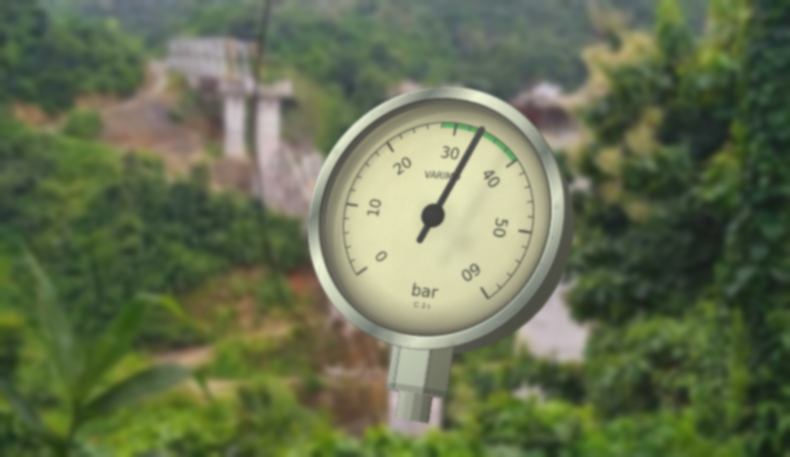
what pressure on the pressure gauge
34 bar
